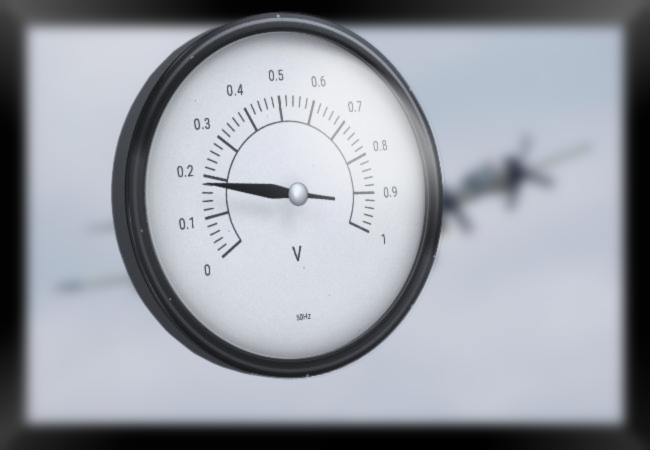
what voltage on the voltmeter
0.18 V
